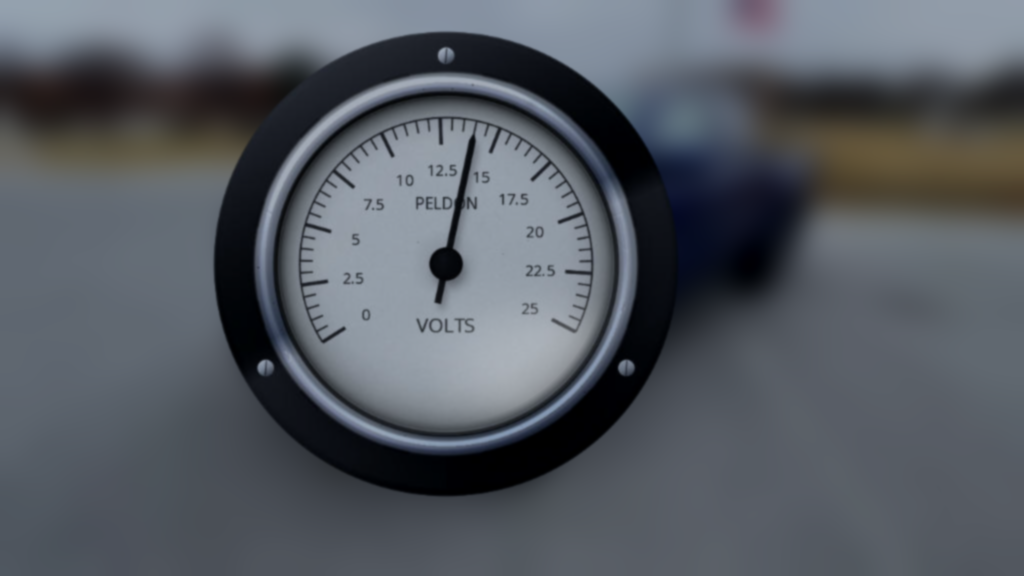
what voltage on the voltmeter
14 V
